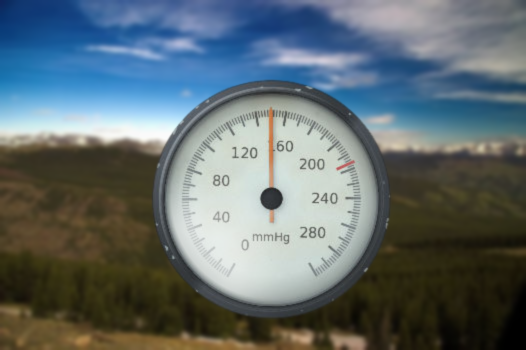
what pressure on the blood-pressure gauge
150 mmHg
